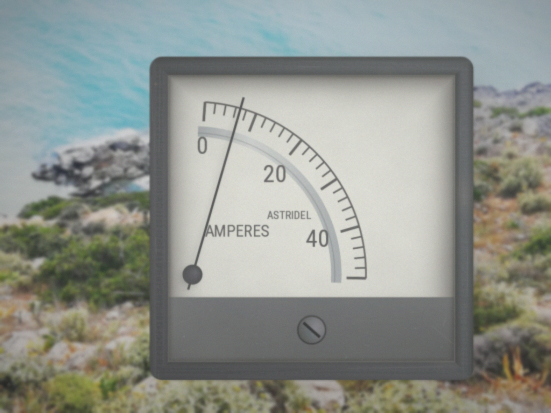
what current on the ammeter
7 A
